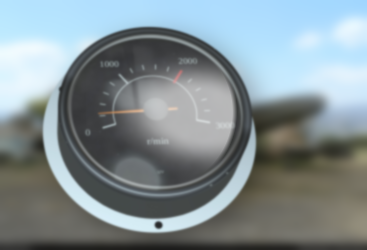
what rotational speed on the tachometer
200 rpm
